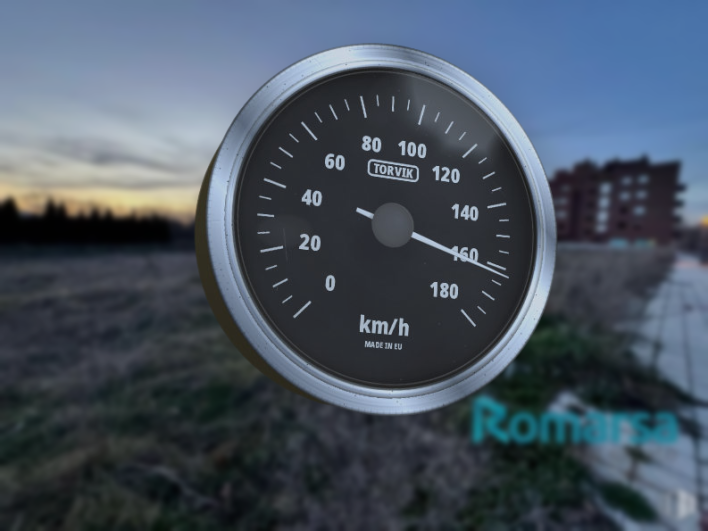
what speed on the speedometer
162.5 km/h
